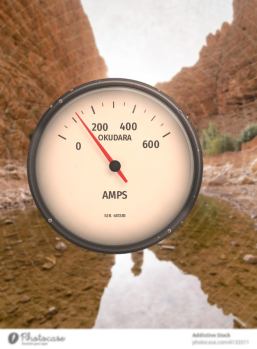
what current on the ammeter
125 A
